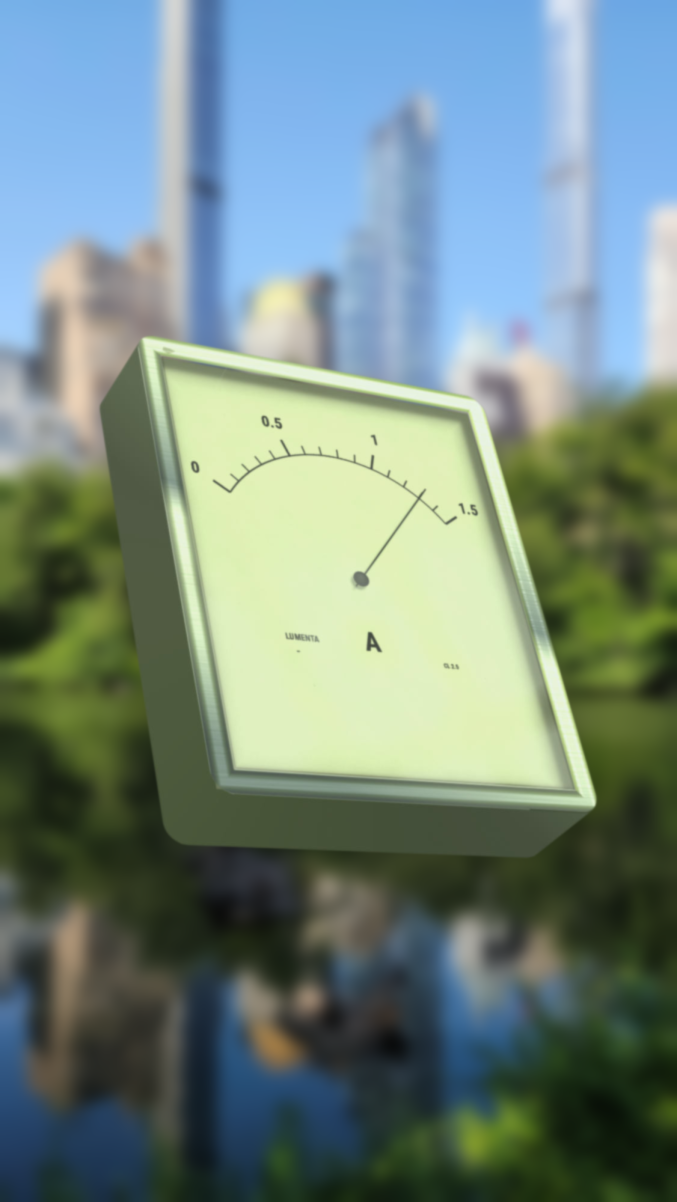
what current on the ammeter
1.3 A
